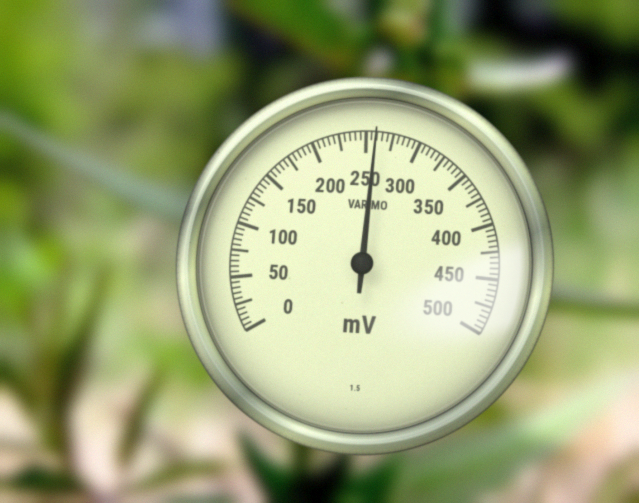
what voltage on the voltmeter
260 mV
